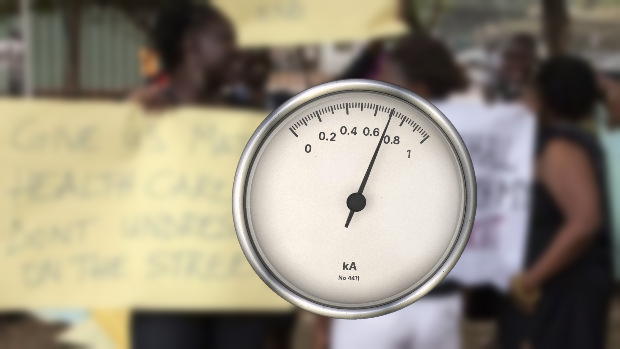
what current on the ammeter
0.7 kA
